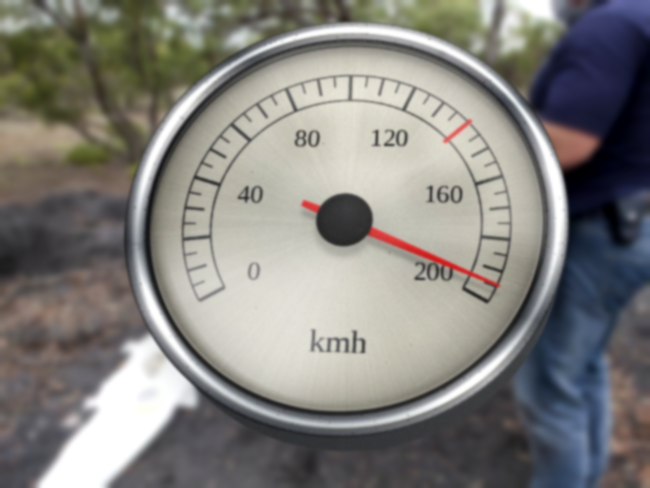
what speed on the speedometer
195 km/h
